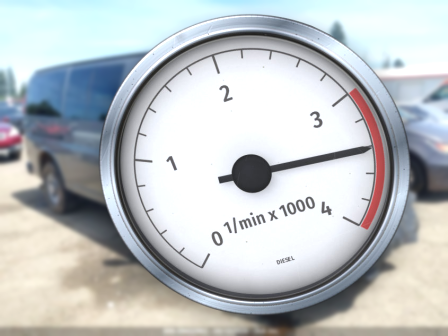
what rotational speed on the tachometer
3400 rpm
